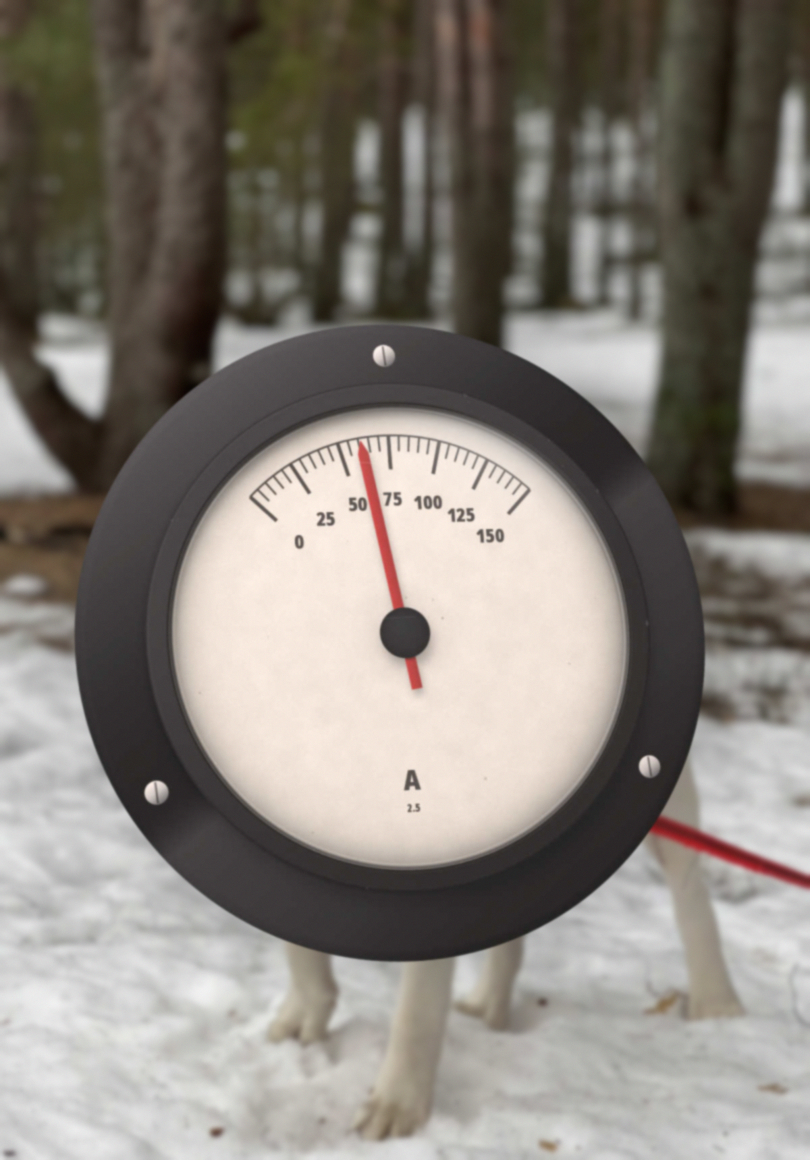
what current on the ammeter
60 A
